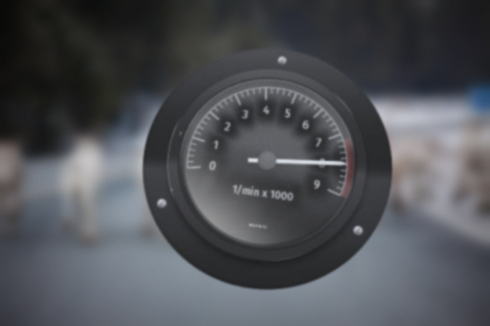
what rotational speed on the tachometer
8000 rpm
